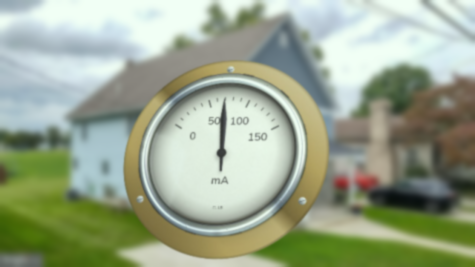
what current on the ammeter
70 mA
